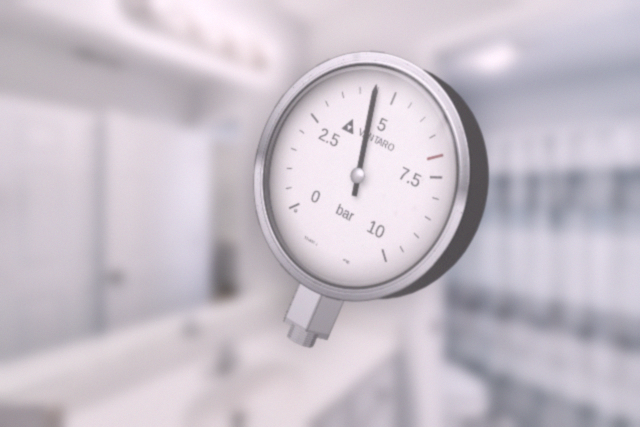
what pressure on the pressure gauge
4.5 bar
